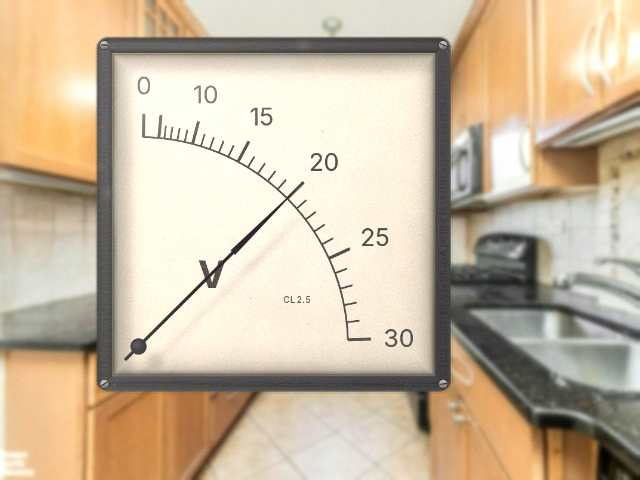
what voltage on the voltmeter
20 V
